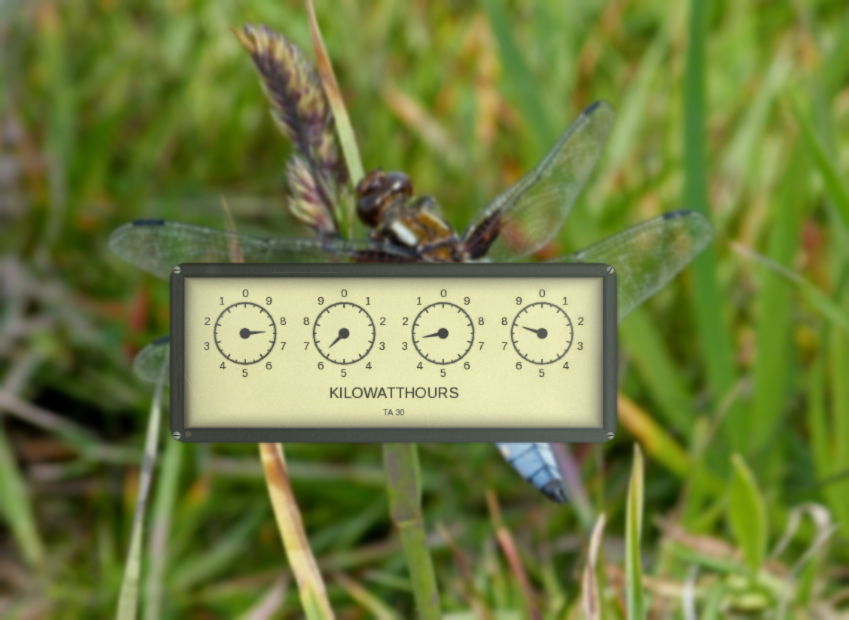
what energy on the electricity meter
7628 kWh
